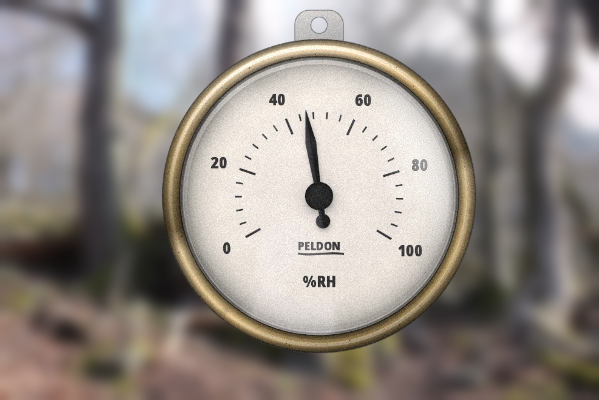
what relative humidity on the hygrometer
46 %
